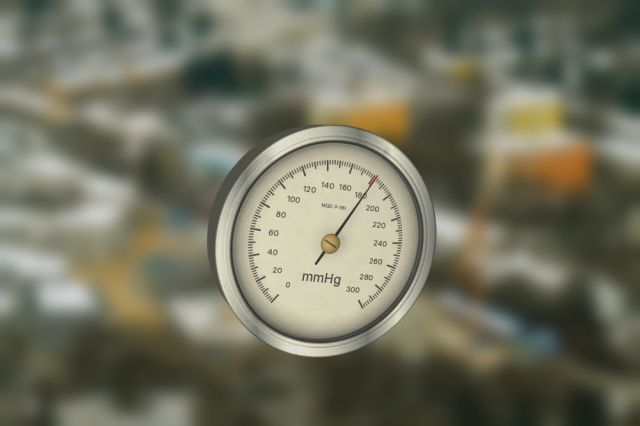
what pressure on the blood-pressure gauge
180 mmHg
